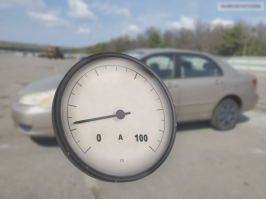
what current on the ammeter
12.5 A
